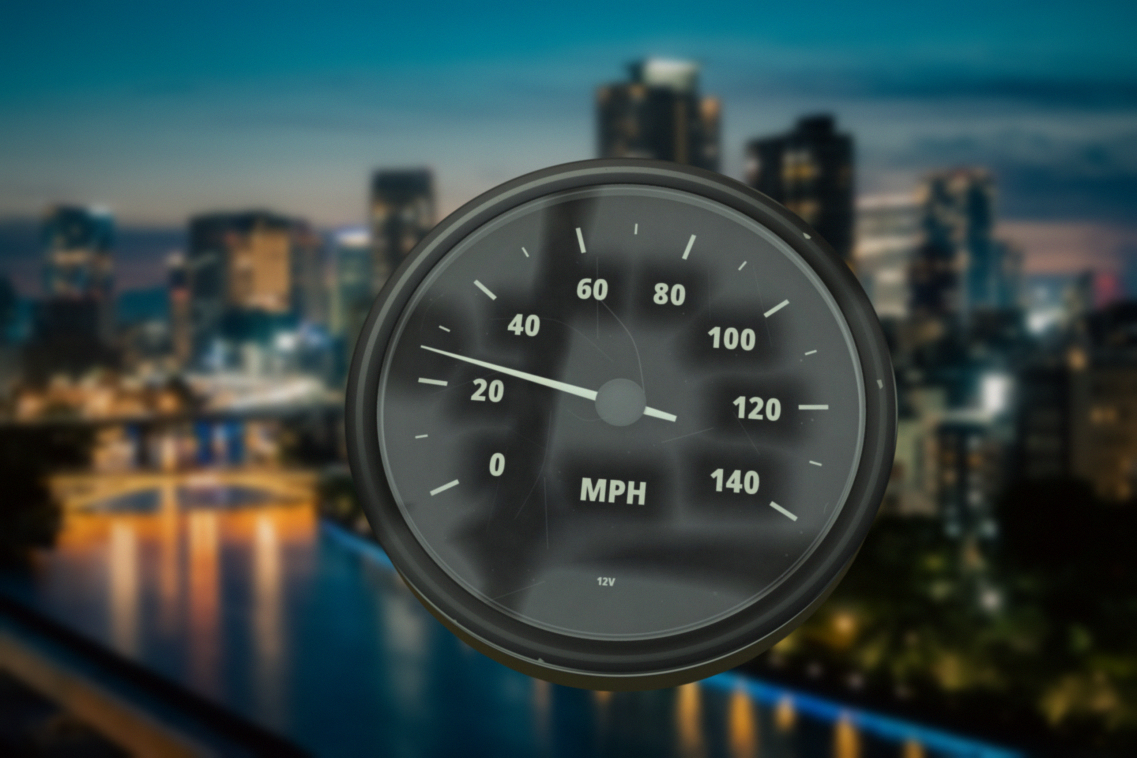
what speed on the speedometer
25 mph
